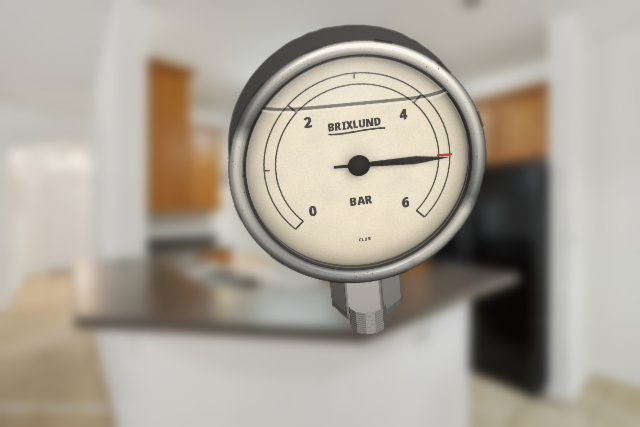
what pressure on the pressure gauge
5 bar
